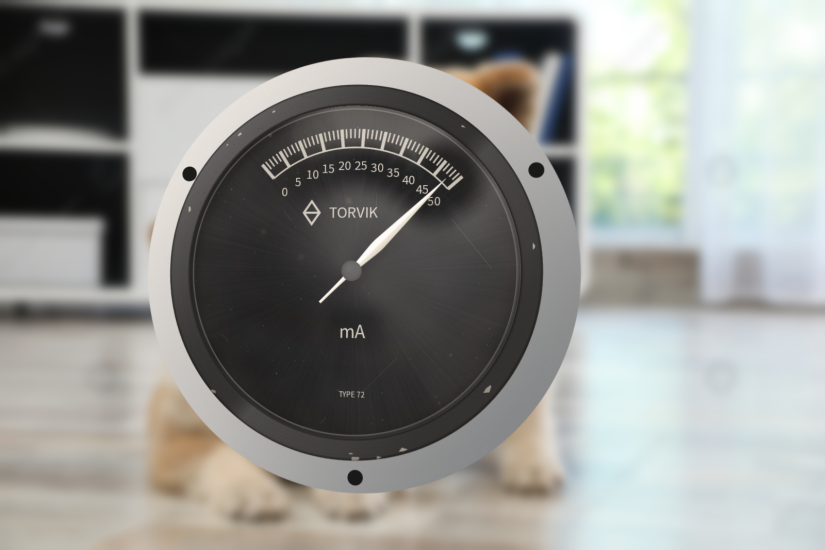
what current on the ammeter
48 mA
